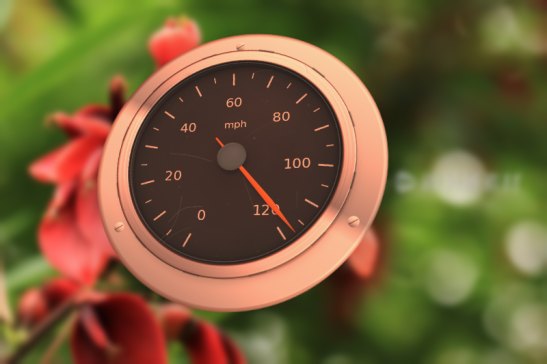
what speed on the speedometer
117.5 mph
